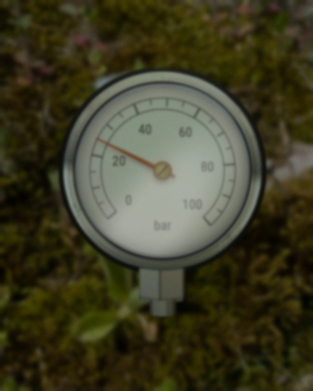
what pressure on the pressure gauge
25 bar
